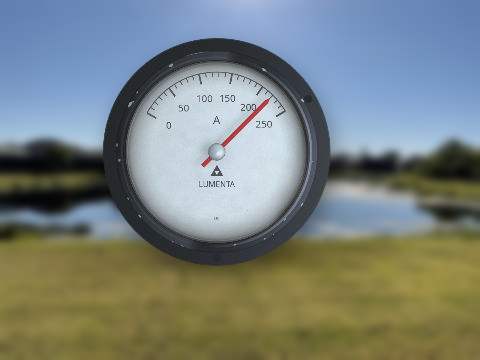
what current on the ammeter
220 A
